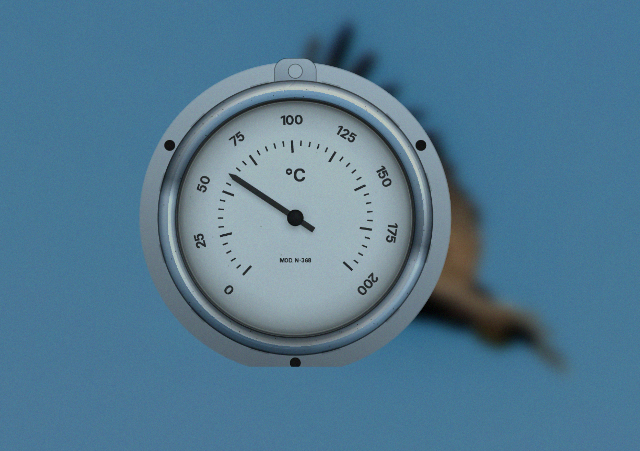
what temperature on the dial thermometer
60 °C
